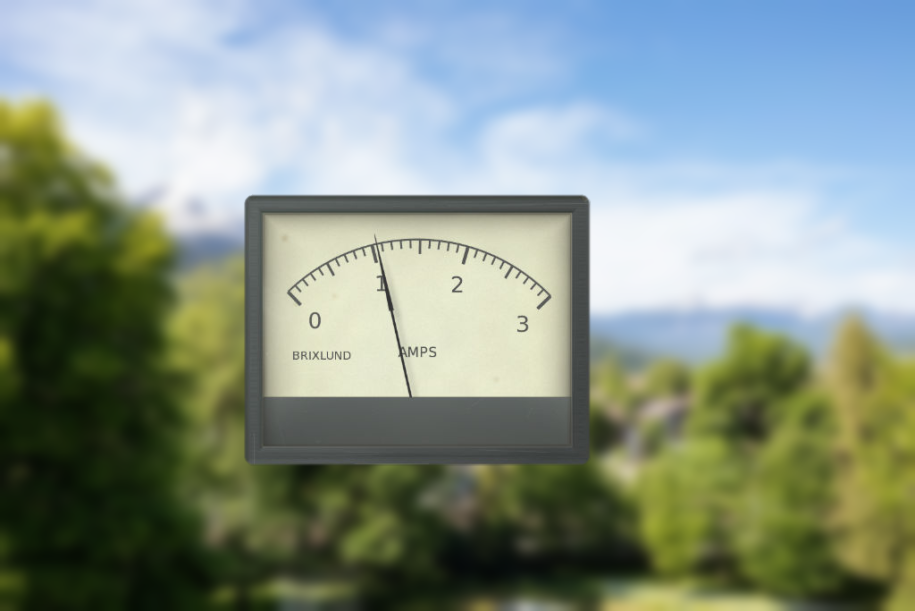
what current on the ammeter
1.05 A
